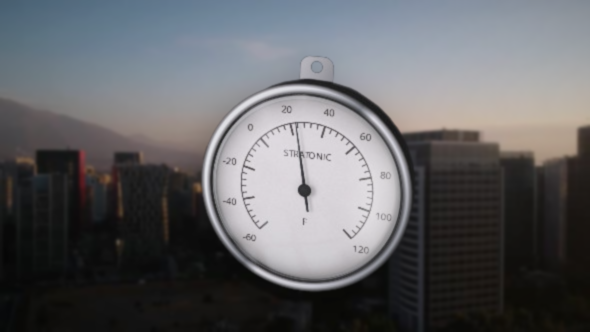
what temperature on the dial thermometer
24 °F
